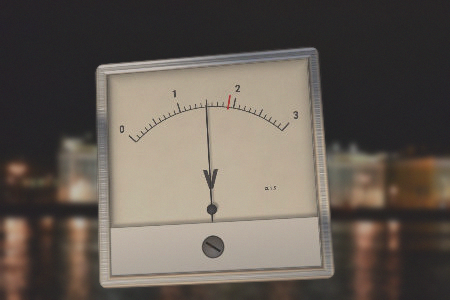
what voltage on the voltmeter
1.5 V
